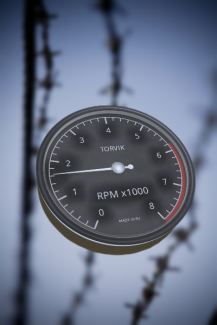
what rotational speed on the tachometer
1600 rpm
